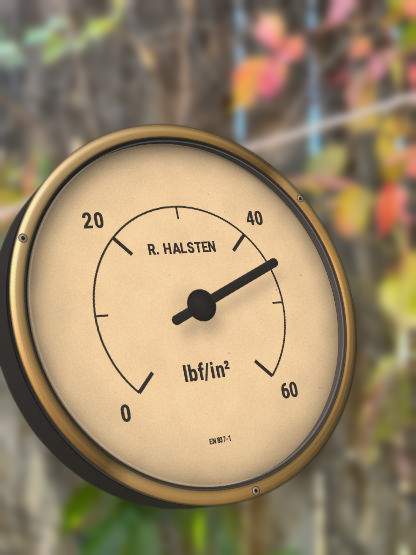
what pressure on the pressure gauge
45 psi
